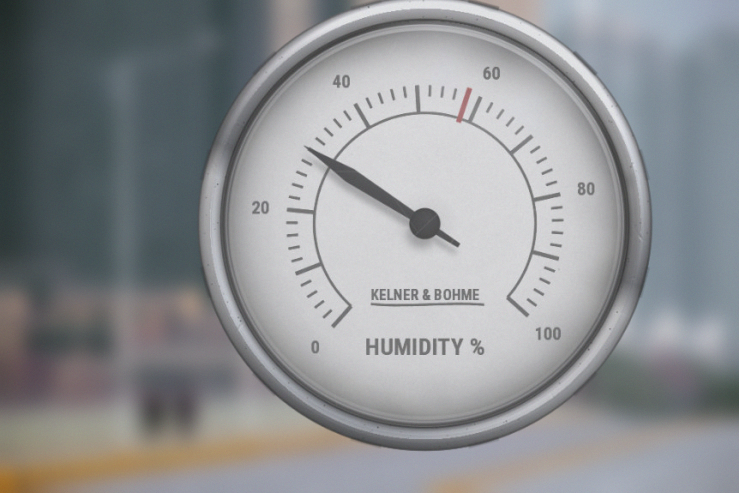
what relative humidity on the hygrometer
30 %
